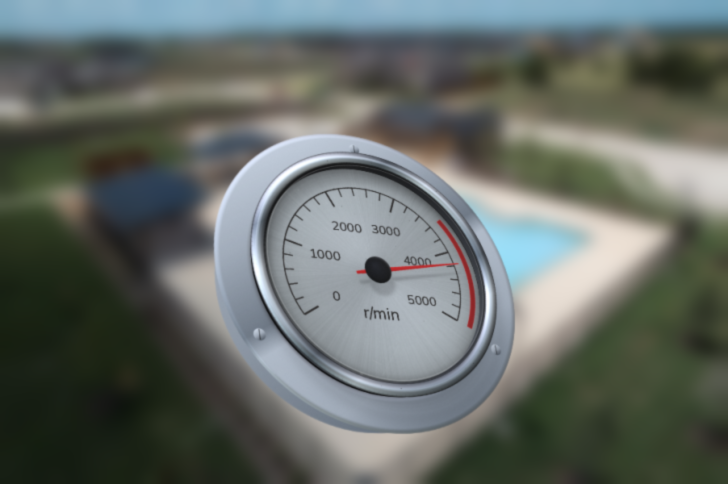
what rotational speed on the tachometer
4200 rpm
